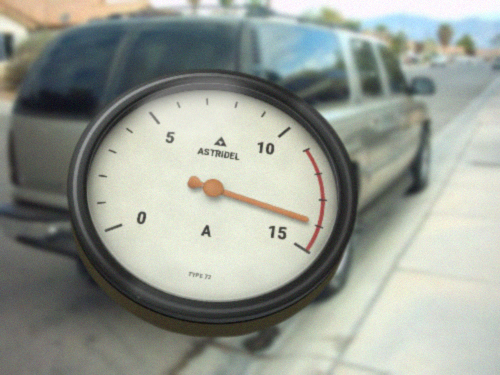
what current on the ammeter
14 A
